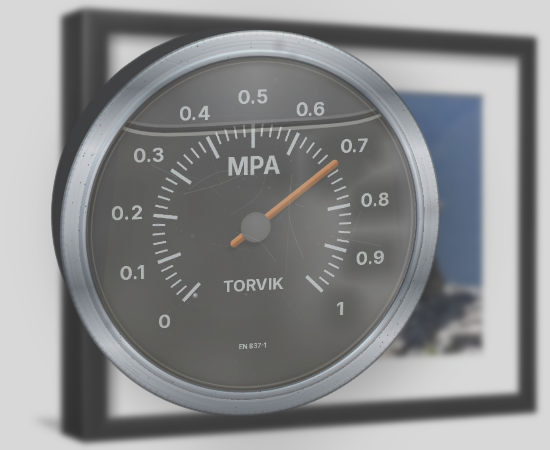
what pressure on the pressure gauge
0.7 MPa
